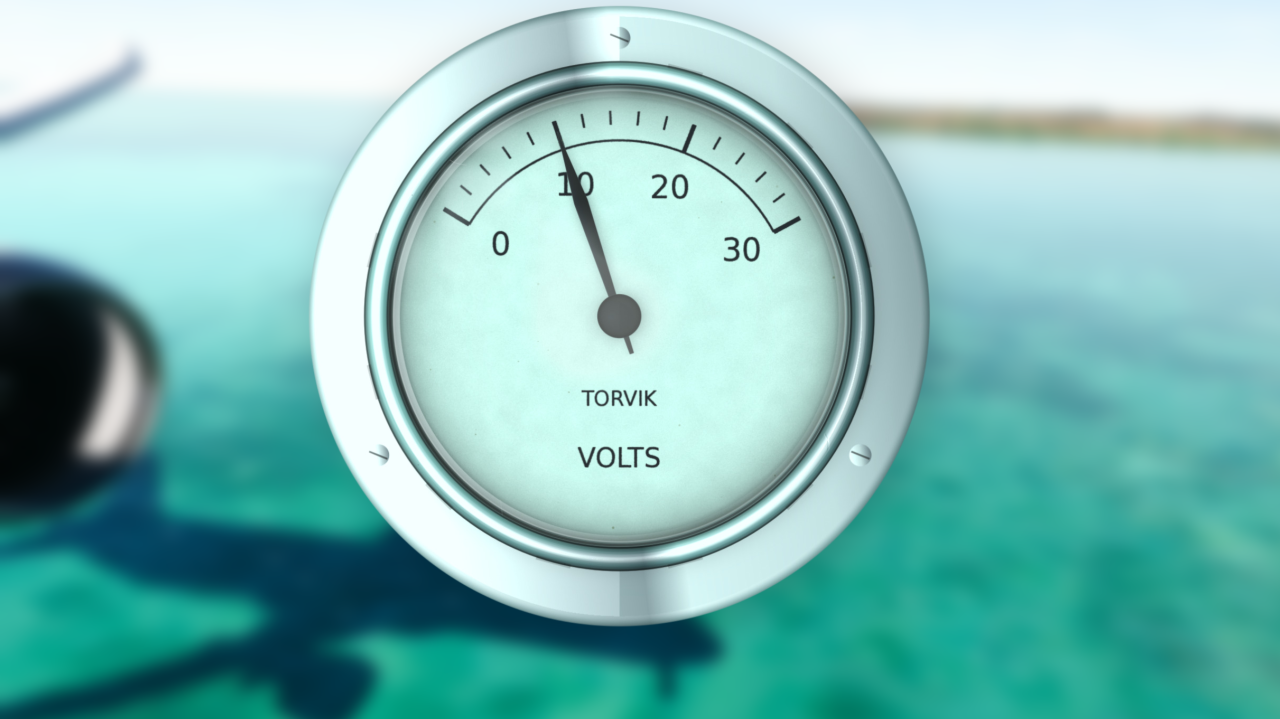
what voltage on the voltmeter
10 V
